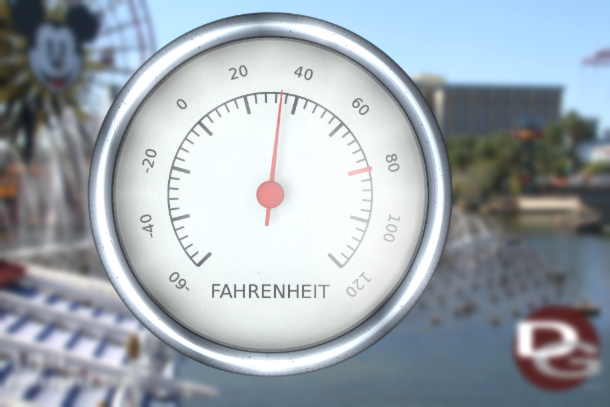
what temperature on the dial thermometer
34 °F
